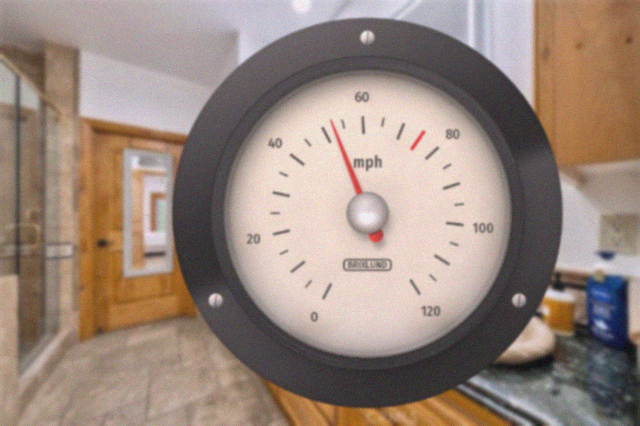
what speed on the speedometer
52.5 mph
